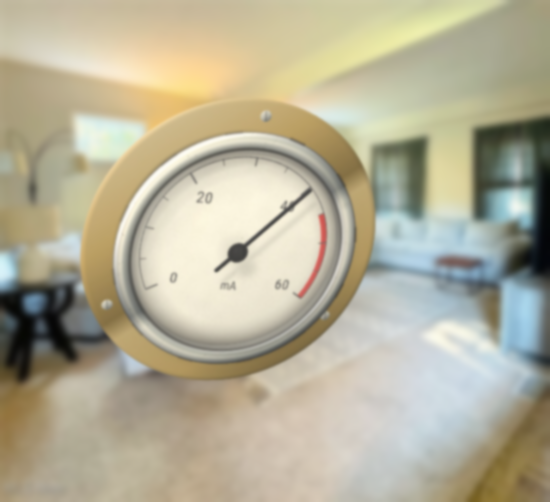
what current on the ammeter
40 mA
